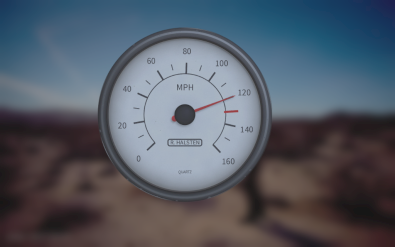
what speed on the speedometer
120 mph
